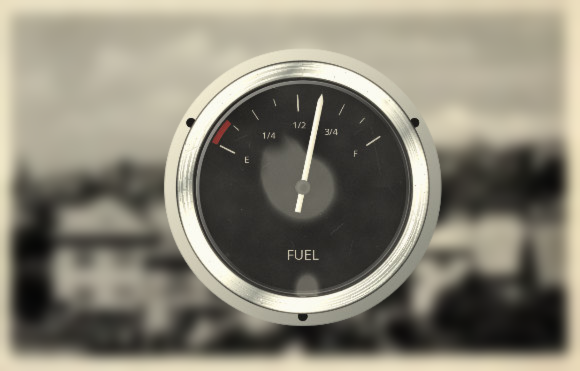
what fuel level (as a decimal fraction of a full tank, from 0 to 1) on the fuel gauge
0.625
